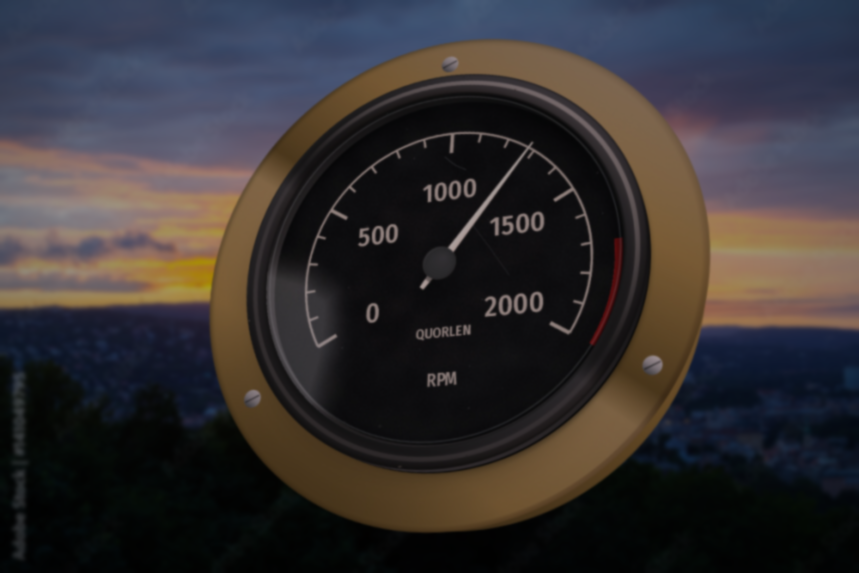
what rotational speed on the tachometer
1300 rpm
